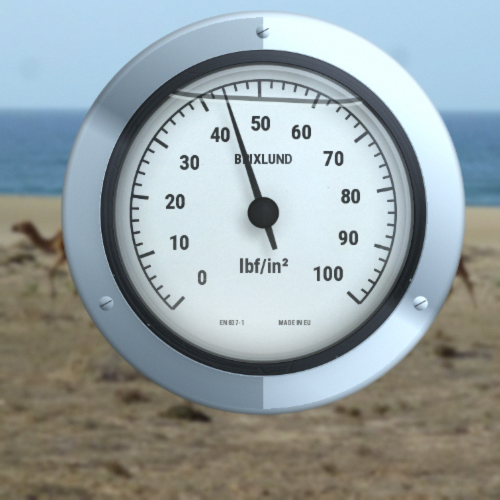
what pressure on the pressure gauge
44 psi
